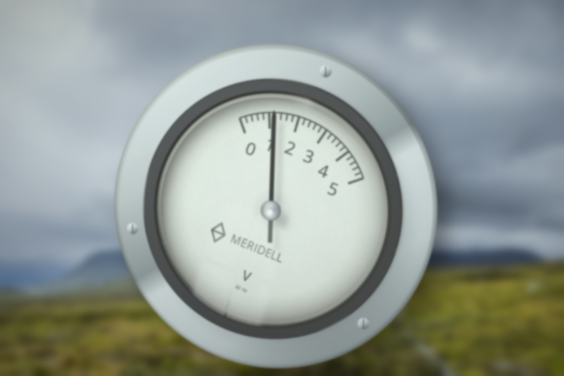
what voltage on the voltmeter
1.2 V
